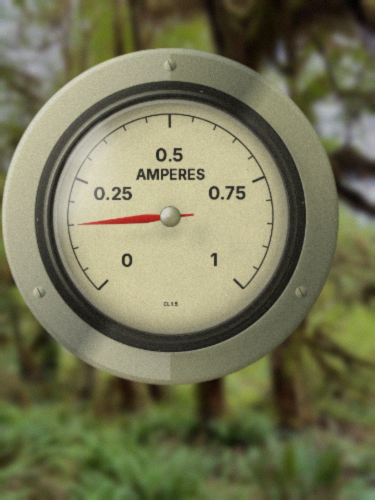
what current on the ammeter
0.15 A
